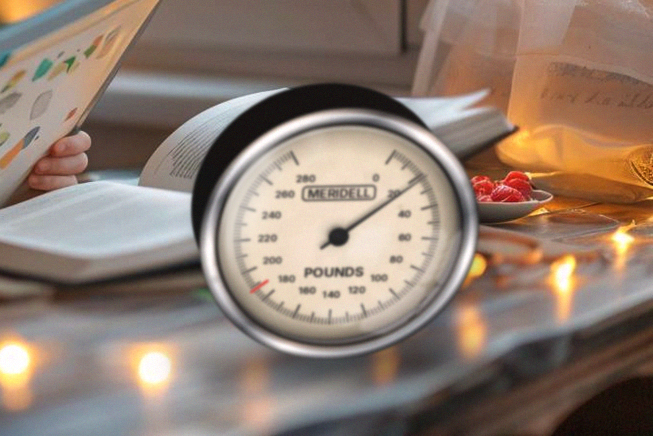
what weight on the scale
20 lb
